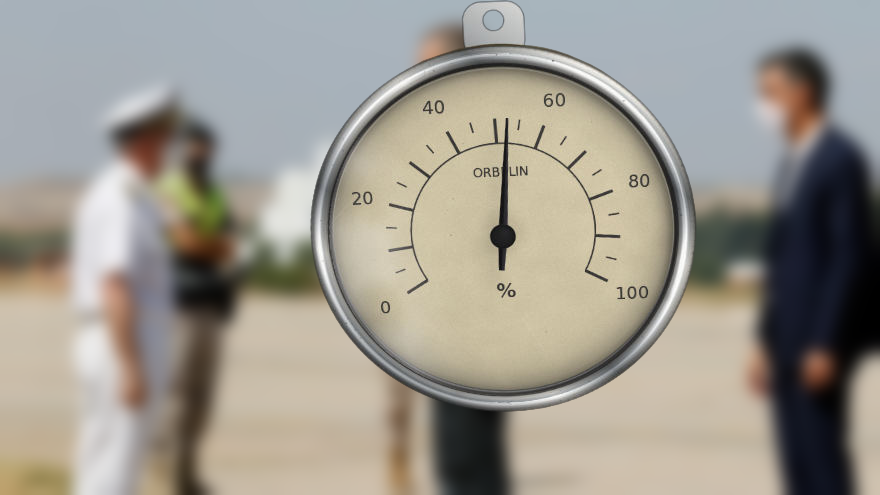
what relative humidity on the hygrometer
52.5 %
